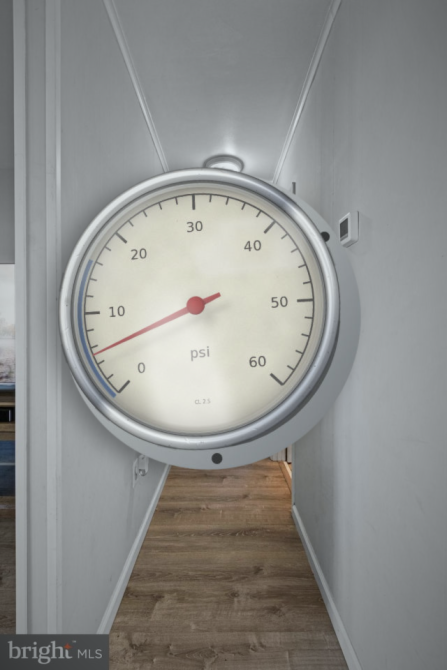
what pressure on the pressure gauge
5 psi
